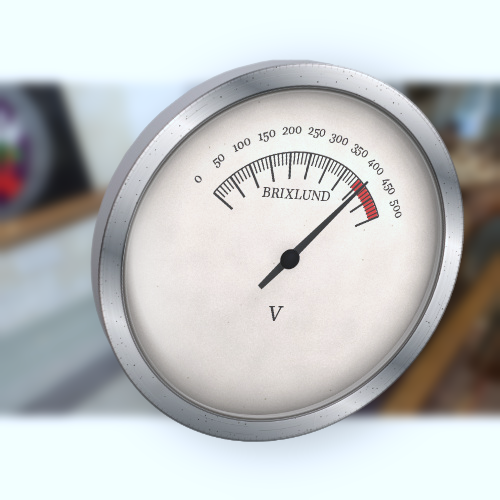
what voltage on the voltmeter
400 V
